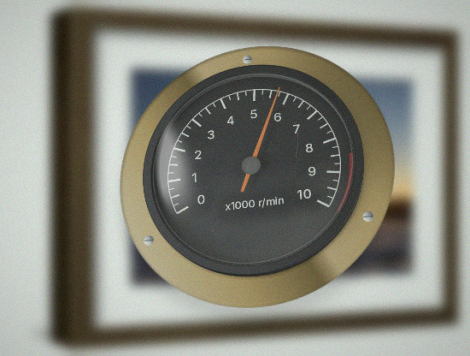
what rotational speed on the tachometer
5750 rpm
